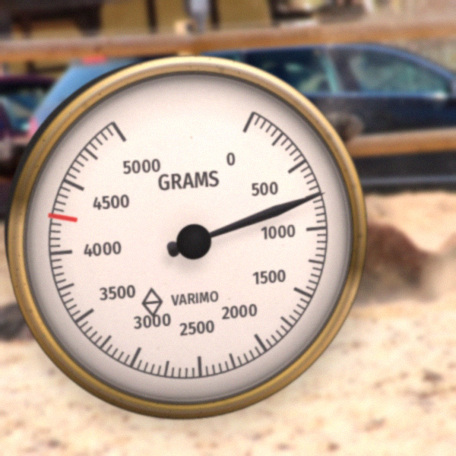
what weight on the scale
750 g
